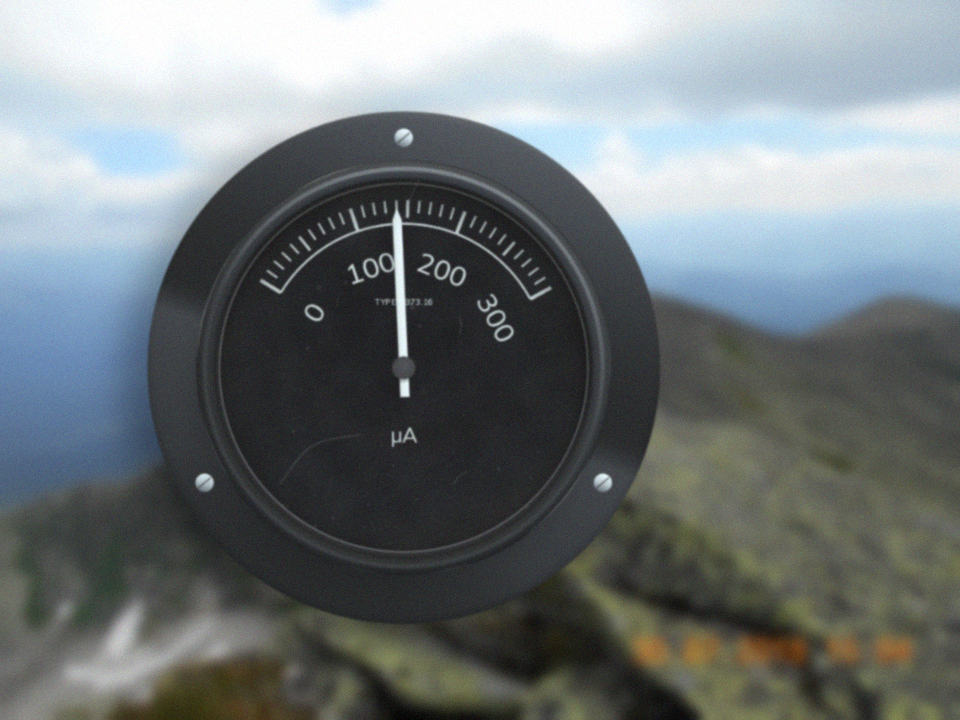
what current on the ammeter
140 µA
